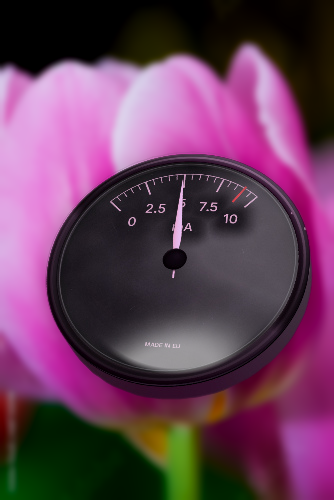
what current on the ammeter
5 mA
